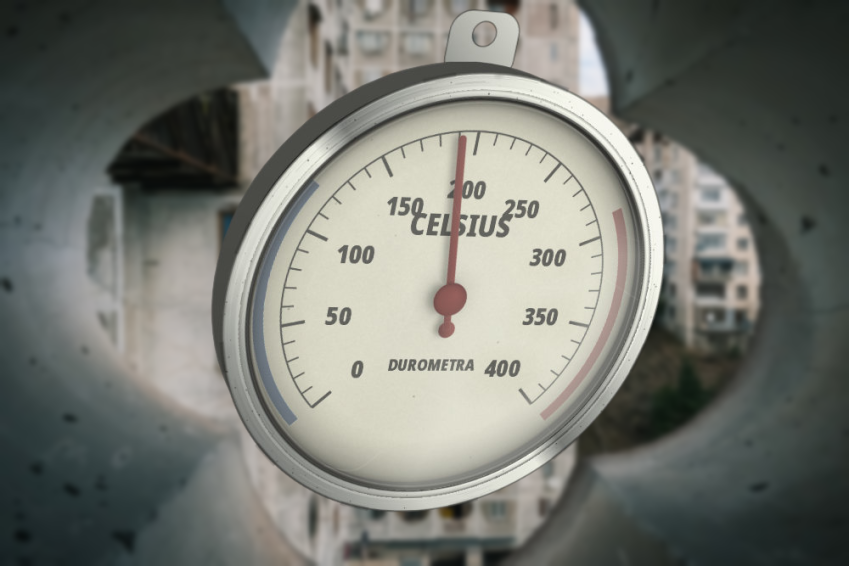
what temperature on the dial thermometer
190 °C
